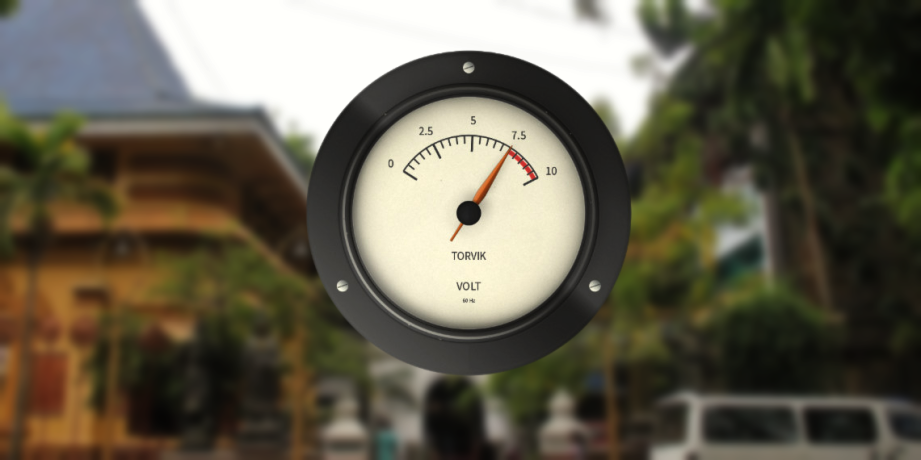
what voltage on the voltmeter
7.5 V
